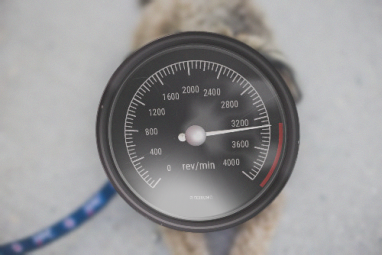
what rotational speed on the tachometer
3300 rpm
